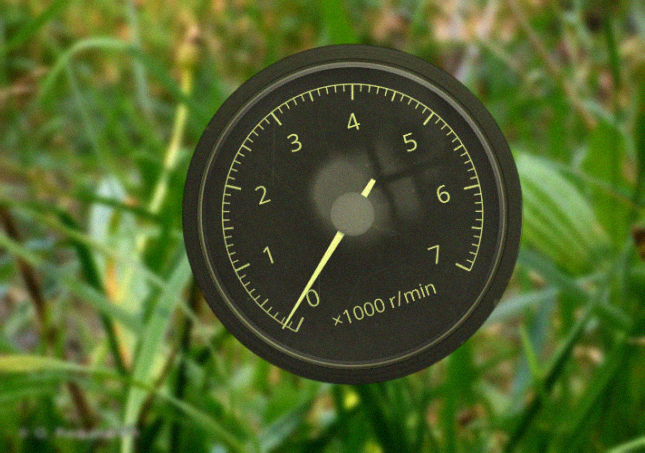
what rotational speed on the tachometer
150 rpm
